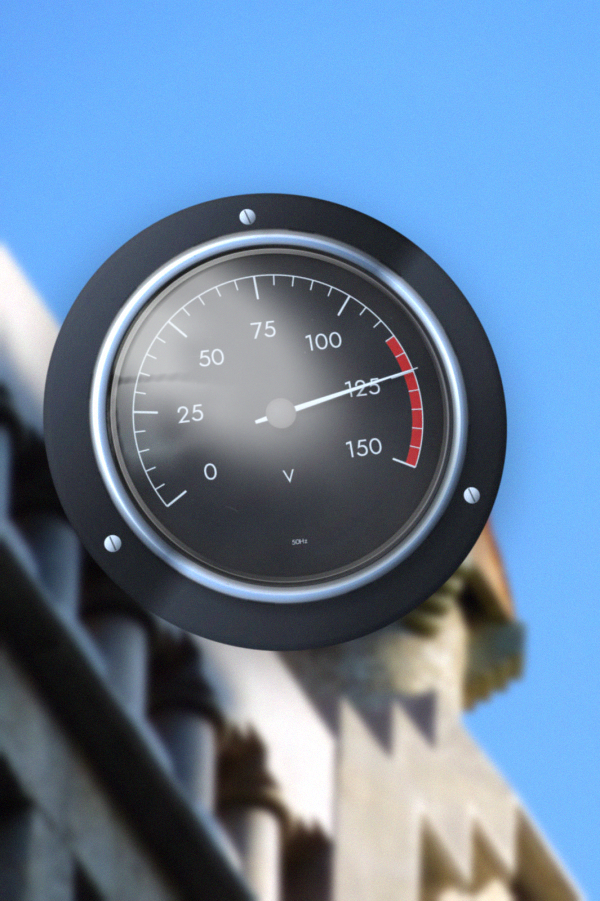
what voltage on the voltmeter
125 V
